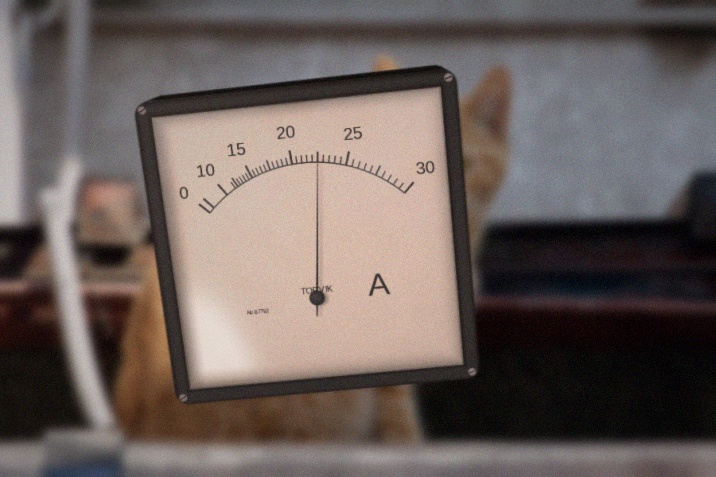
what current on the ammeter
22.5 A
